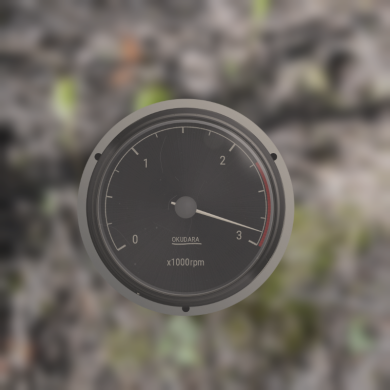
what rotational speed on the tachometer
2875 rpm
